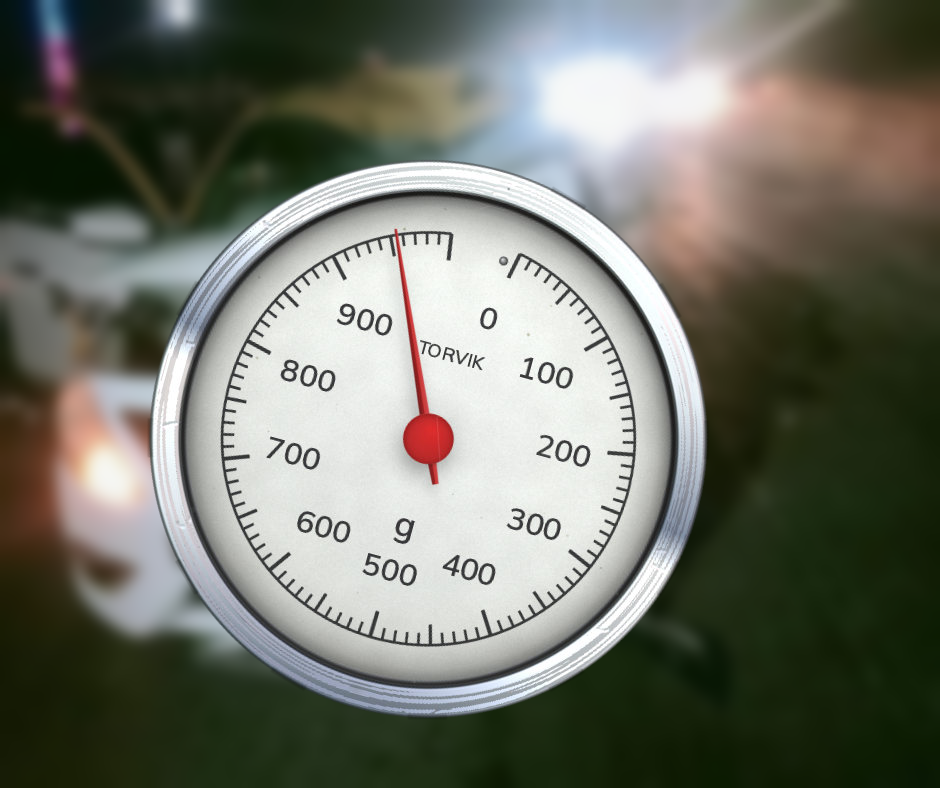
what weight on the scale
955 g
